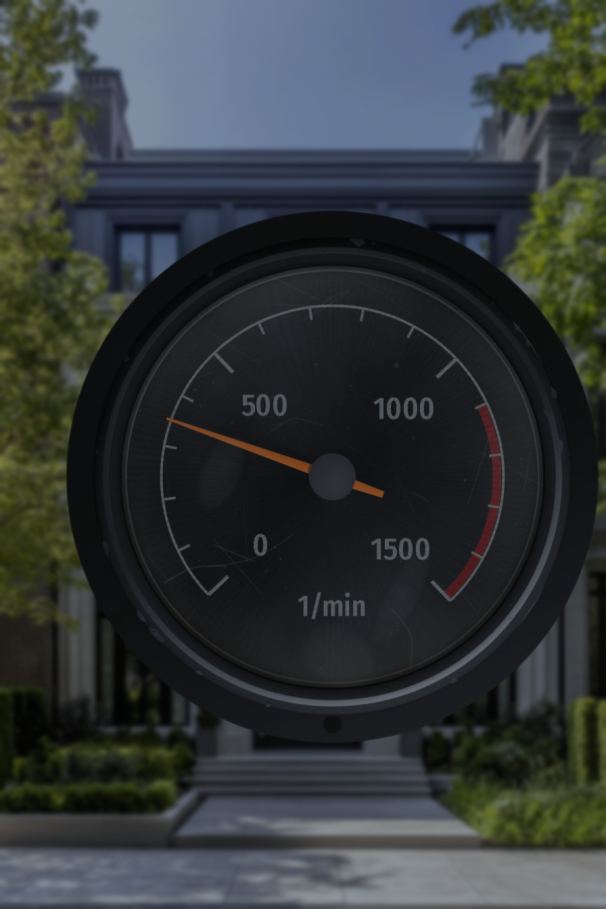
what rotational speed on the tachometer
350 rpm
